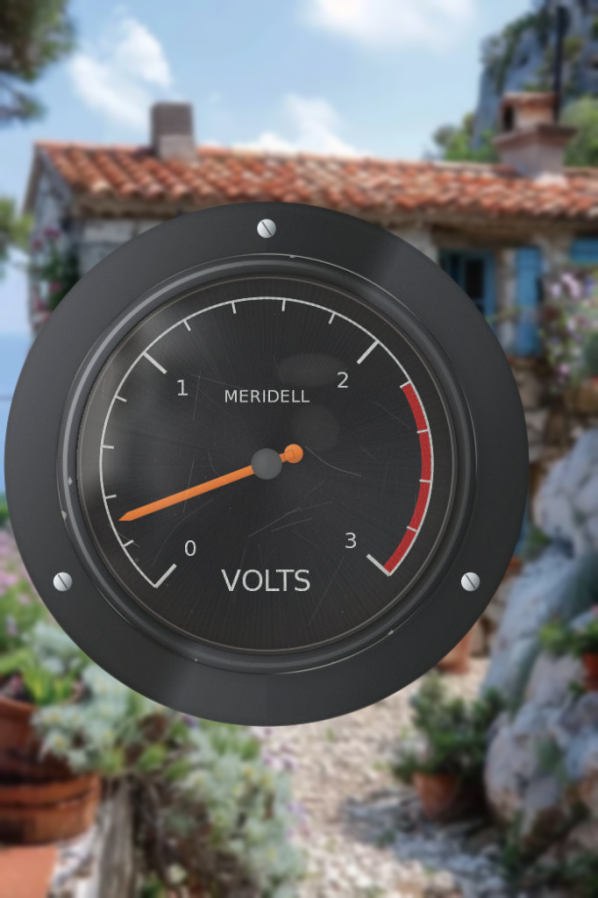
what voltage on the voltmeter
0.3 V
